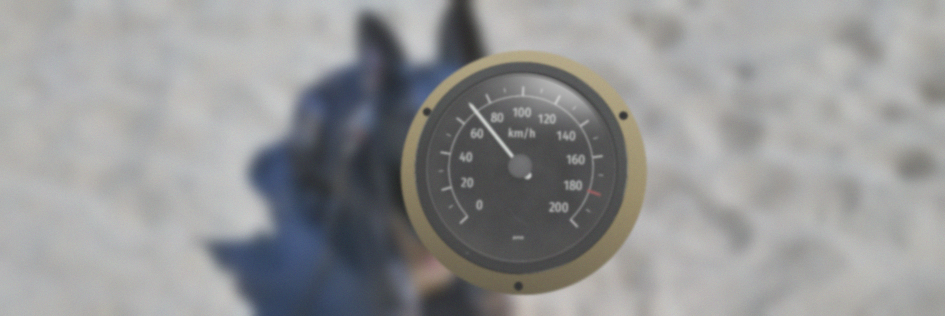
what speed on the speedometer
70 km/h
